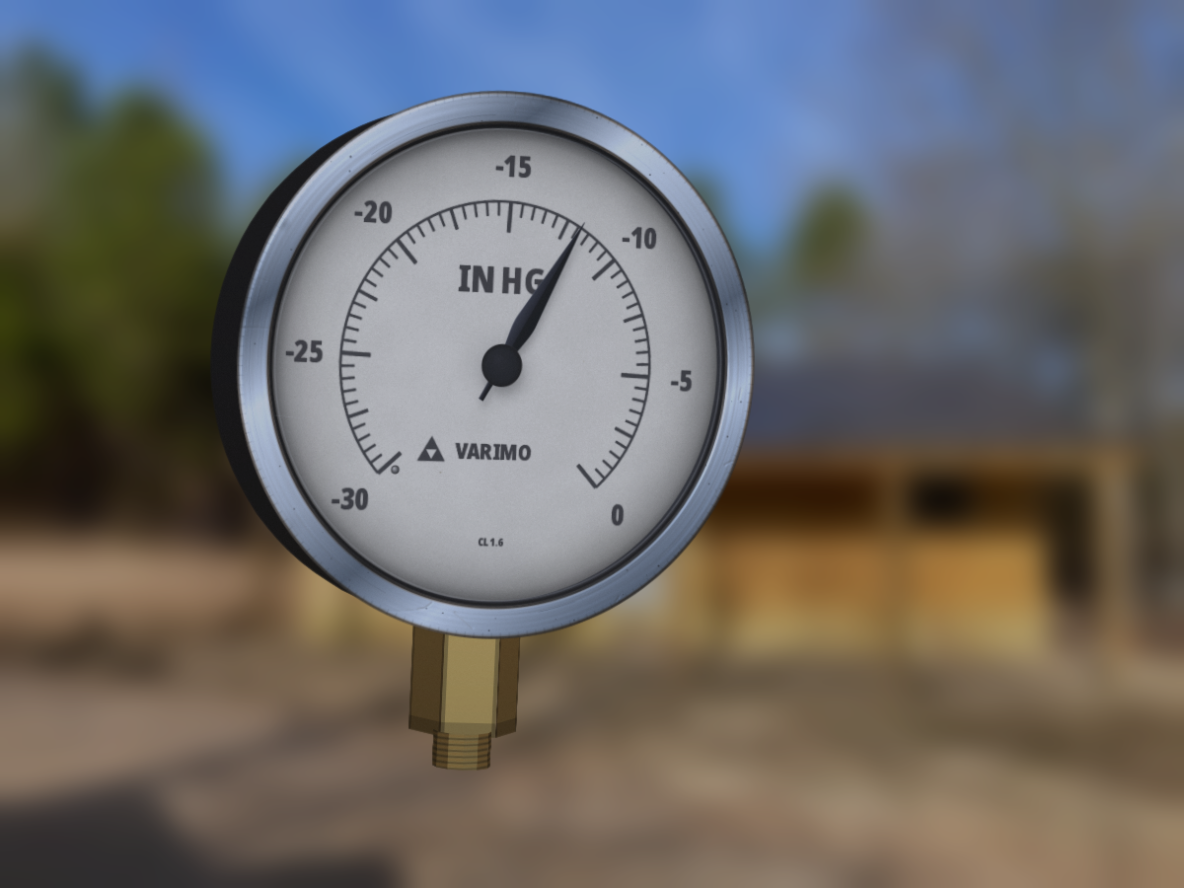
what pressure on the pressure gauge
-12 inHg
